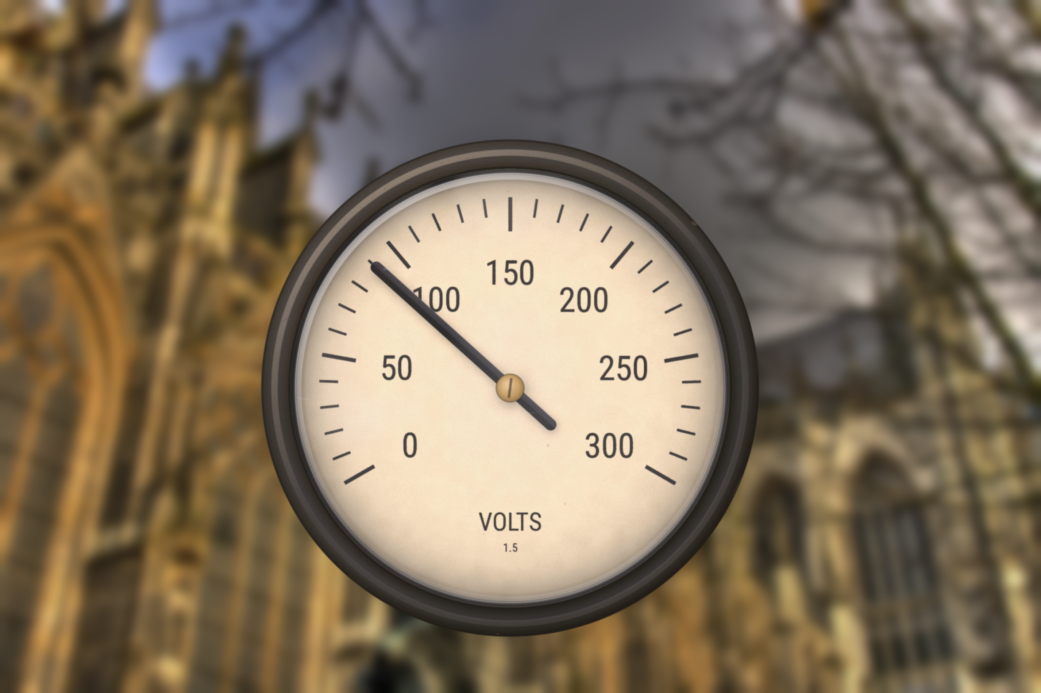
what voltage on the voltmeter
90 V
